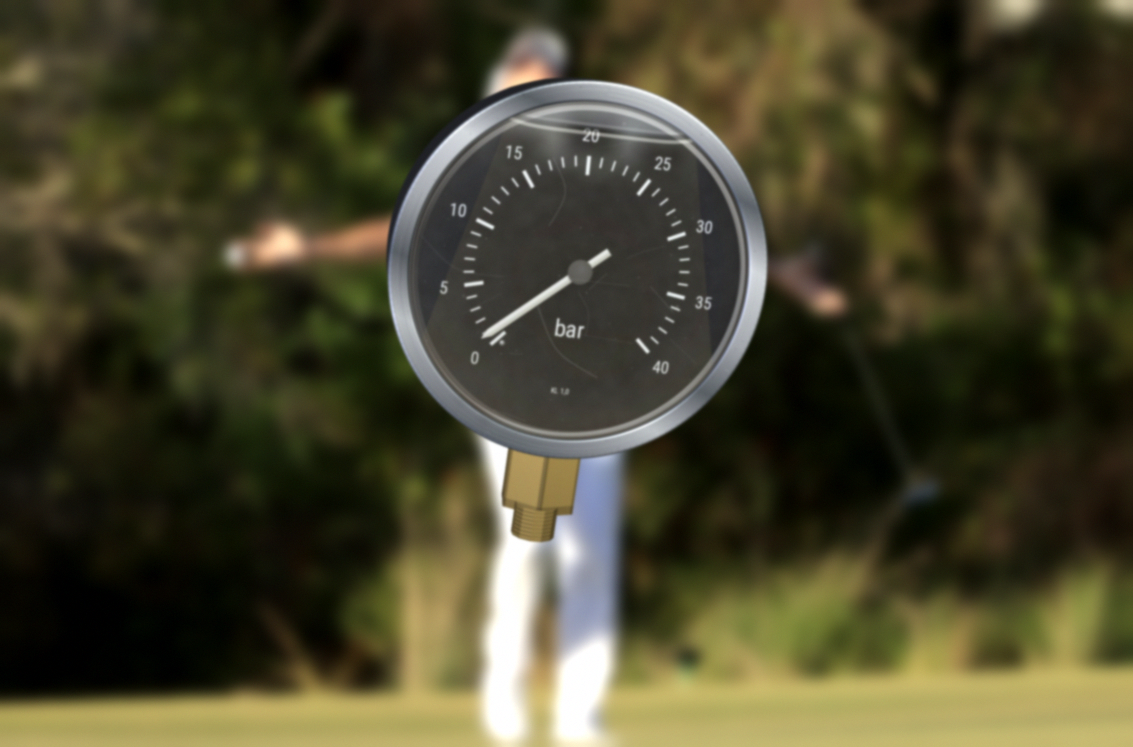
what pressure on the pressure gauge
1 bar
